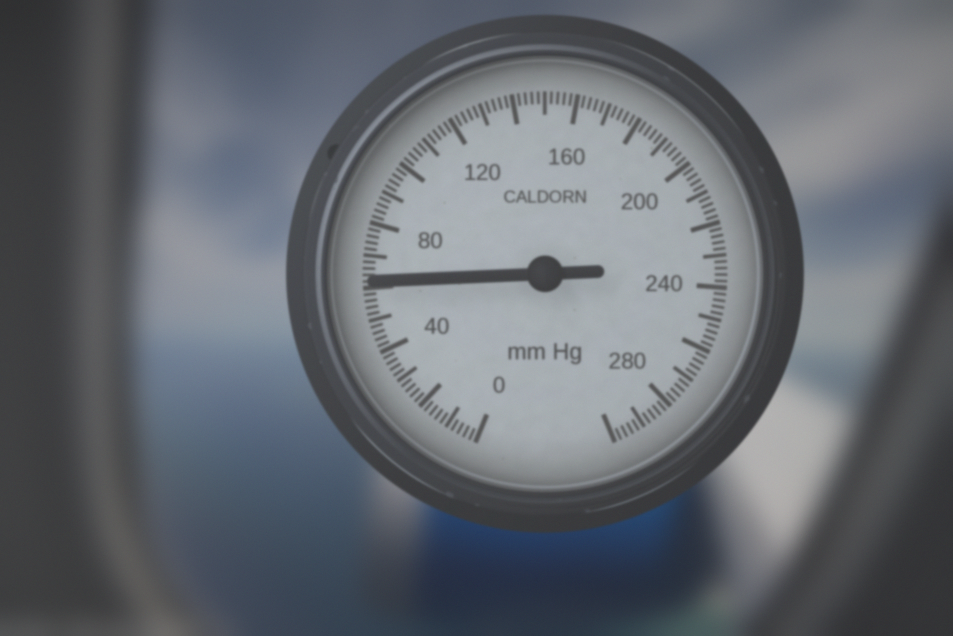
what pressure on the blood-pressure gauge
62 mmHg
